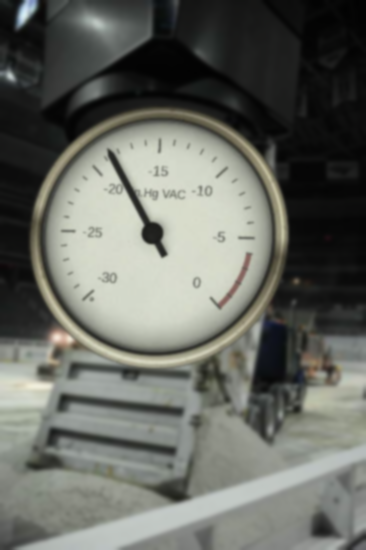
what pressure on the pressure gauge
-18.5 inHg
